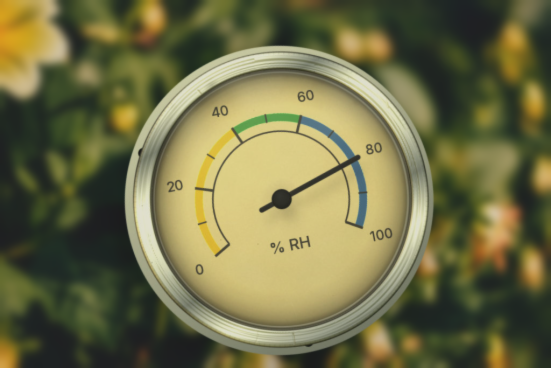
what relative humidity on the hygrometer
80 %
